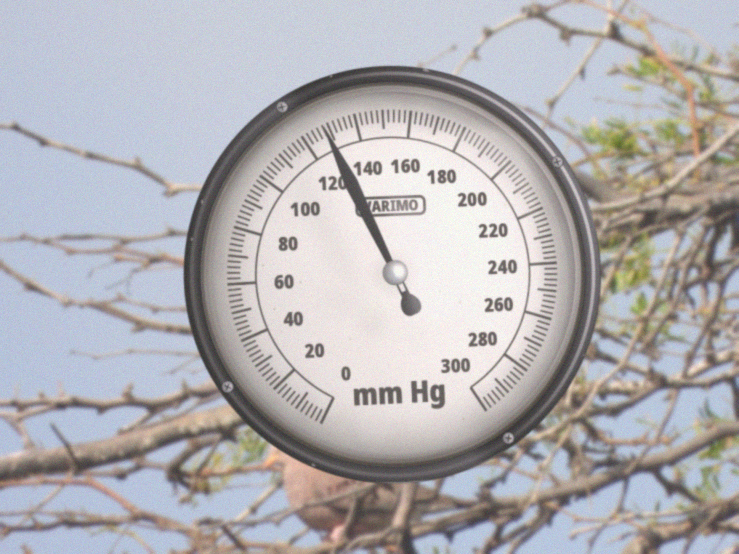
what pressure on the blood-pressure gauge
128 mmHg
